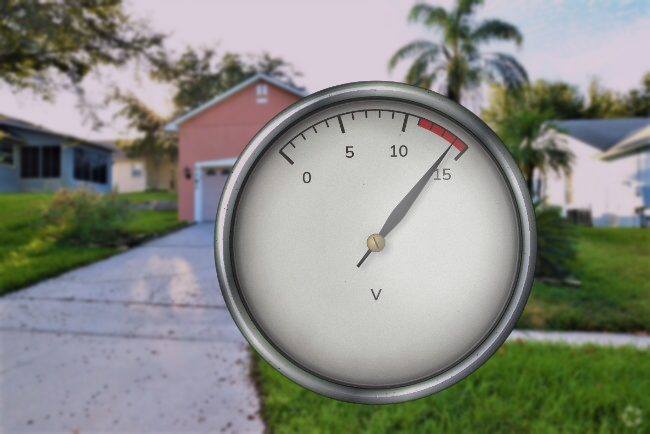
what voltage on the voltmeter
14 V
